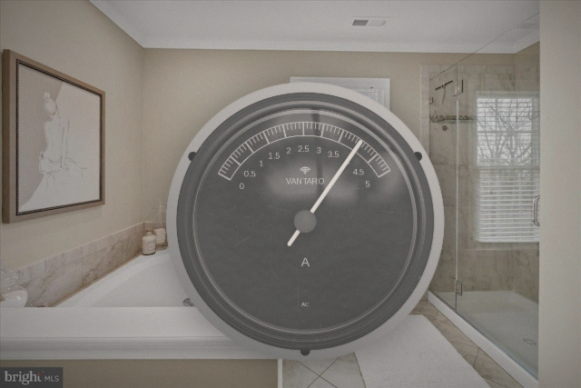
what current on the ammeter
4 A
